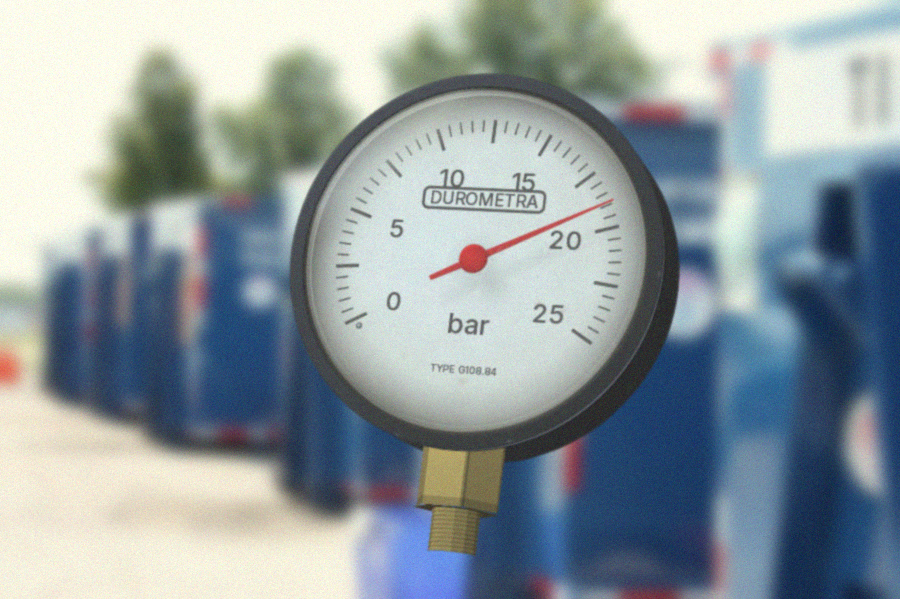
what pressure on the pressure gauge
19 bar
